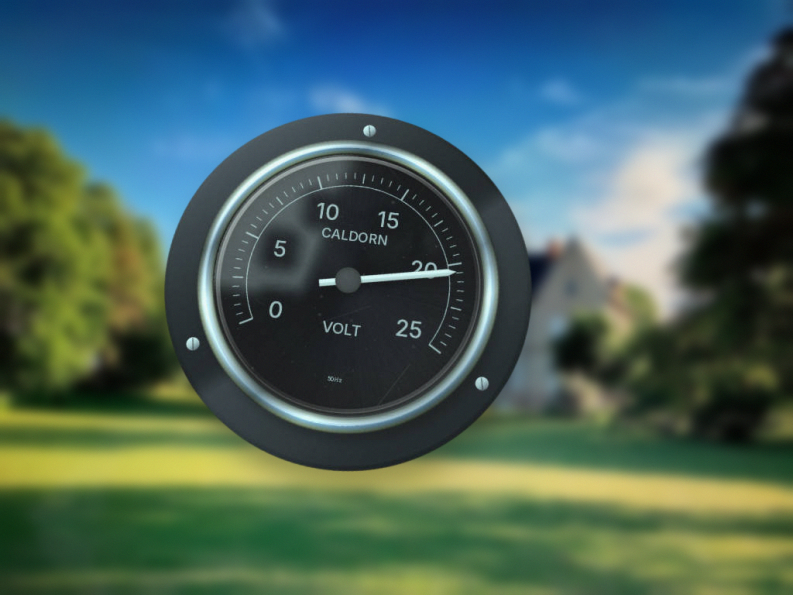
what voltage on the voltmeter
20.5 V
